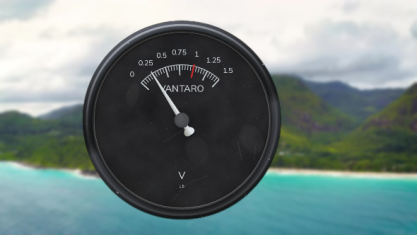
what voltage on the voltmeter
0.25 V
